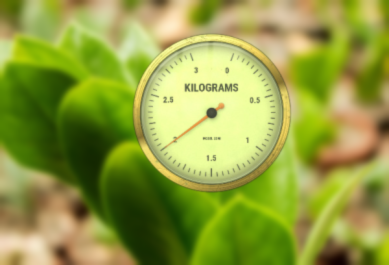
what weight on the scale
2 kg
